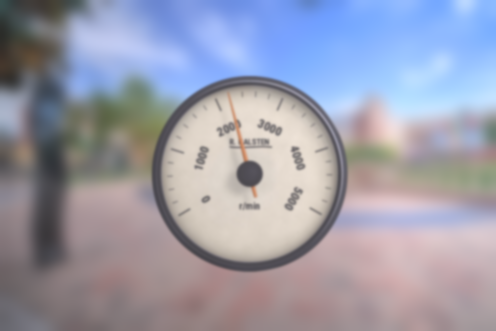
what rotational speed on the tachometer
2200 rpm
